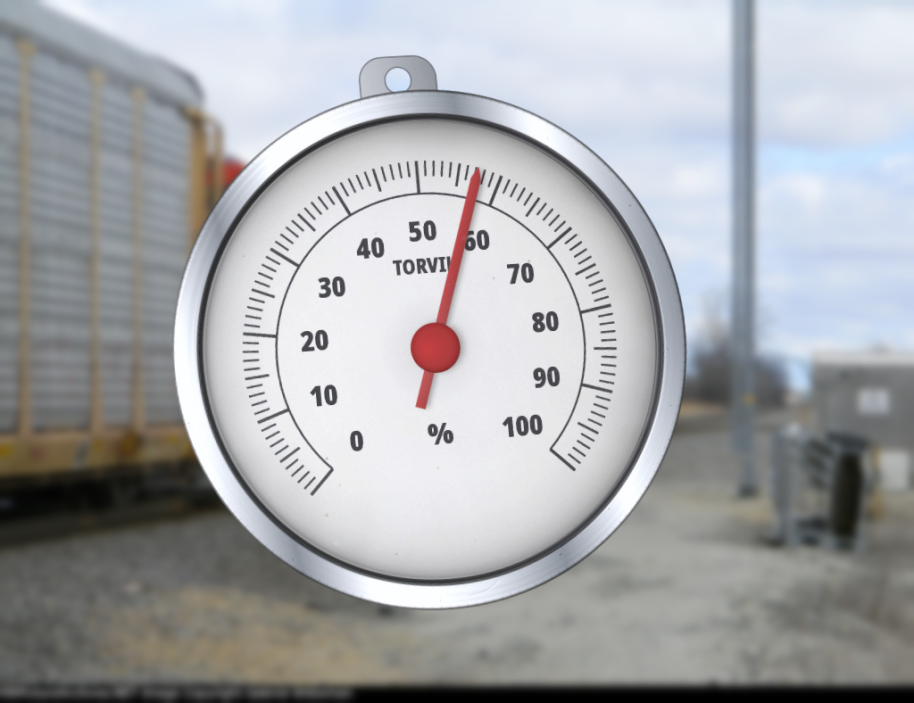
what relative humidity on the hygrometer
57 %
